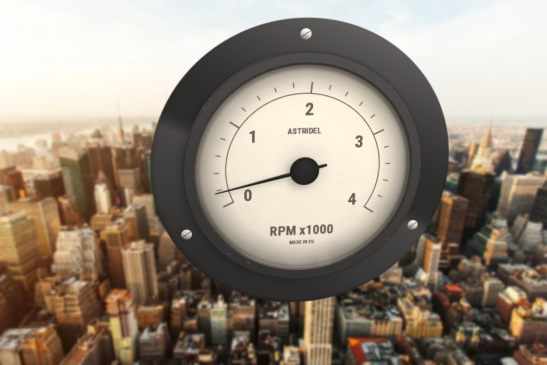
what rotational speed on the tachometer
200 rpm
